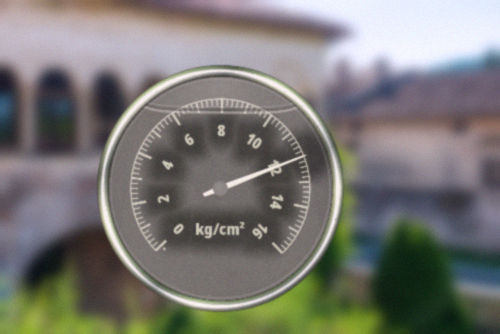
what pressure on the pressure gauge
12 kg/cm²
